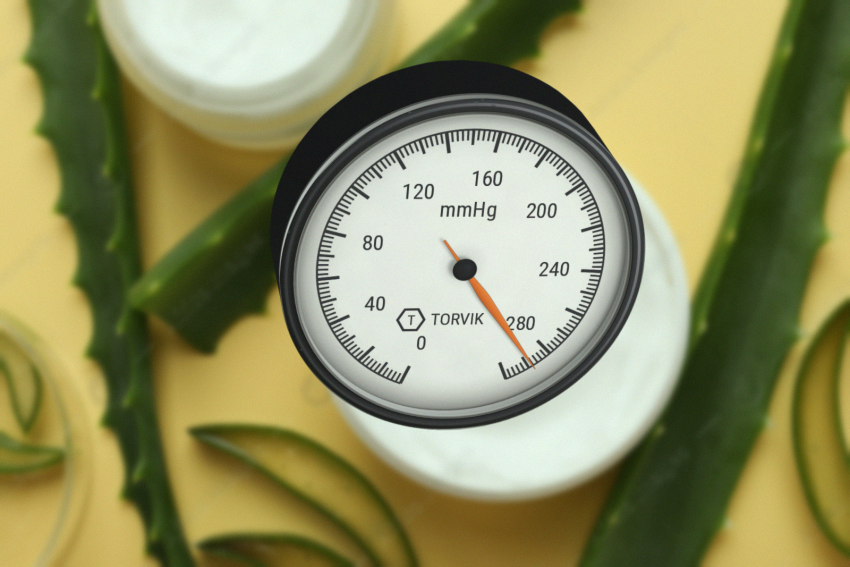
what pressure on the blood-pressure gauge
288 mmHg
